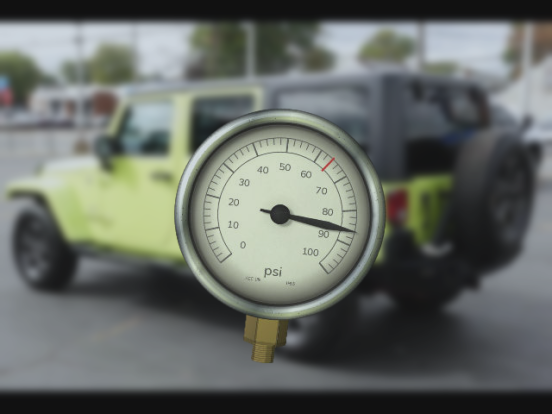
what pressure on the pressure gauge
86 psi
